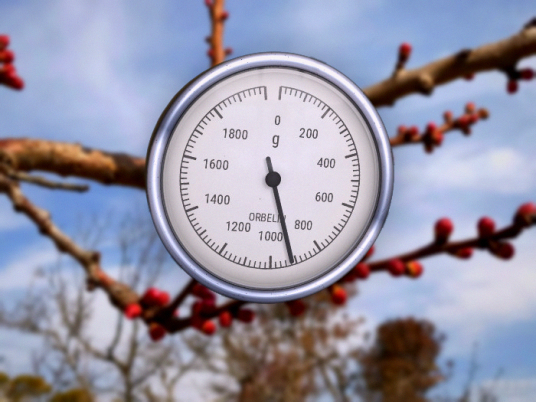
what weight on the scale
920 g
